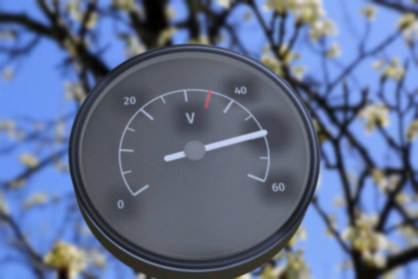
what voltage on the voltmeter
50 V
